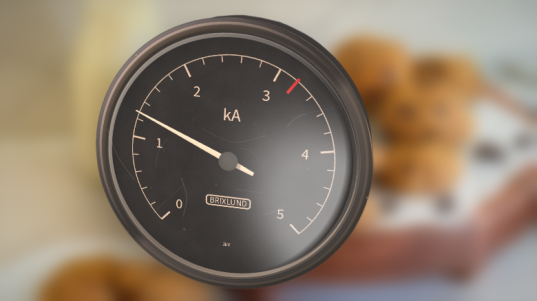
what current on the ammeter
1.3 kA
